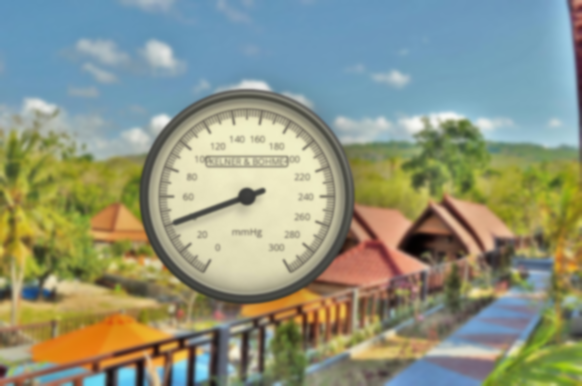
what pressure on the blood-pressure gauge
40 mmHg
